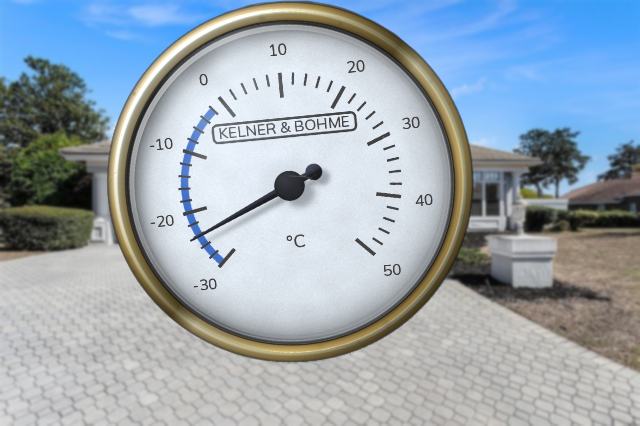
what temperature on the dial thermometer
-24 °C
